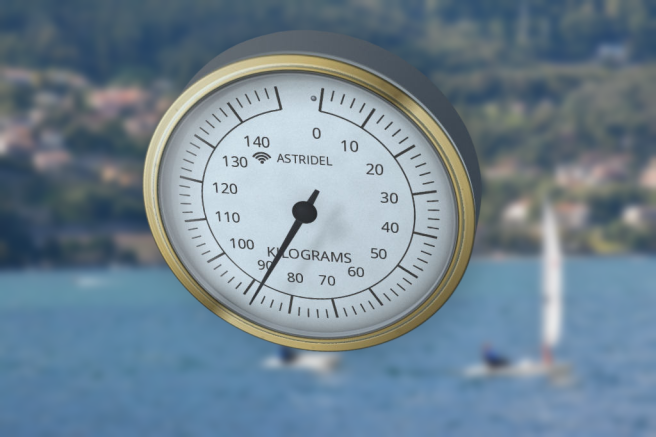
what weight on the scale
88 kg
